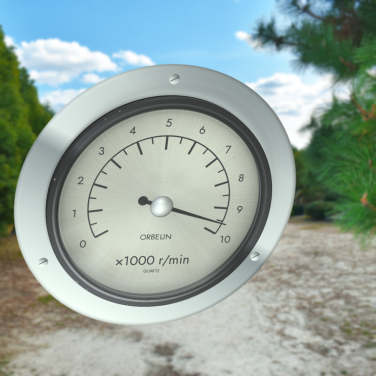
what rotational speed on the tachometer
9500 rpm
